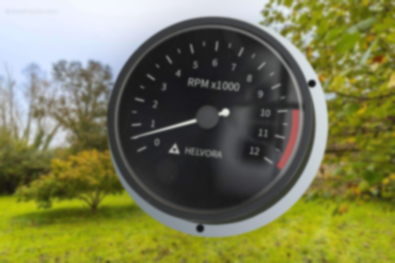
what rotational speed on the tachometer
500 rpm
